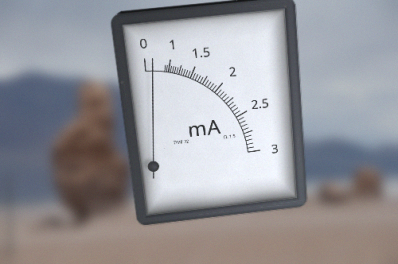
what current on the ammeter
0.5 mA
